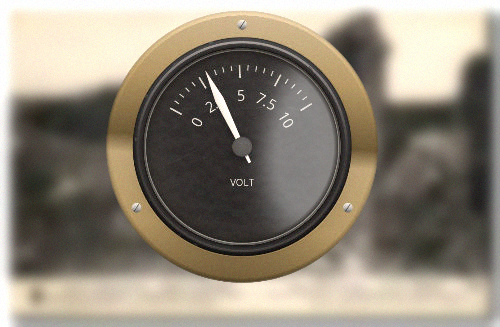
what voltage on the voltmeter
3 V
